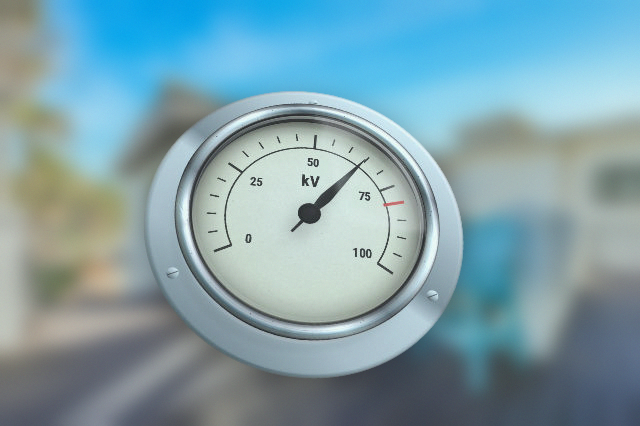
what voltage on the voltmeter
65 kV
